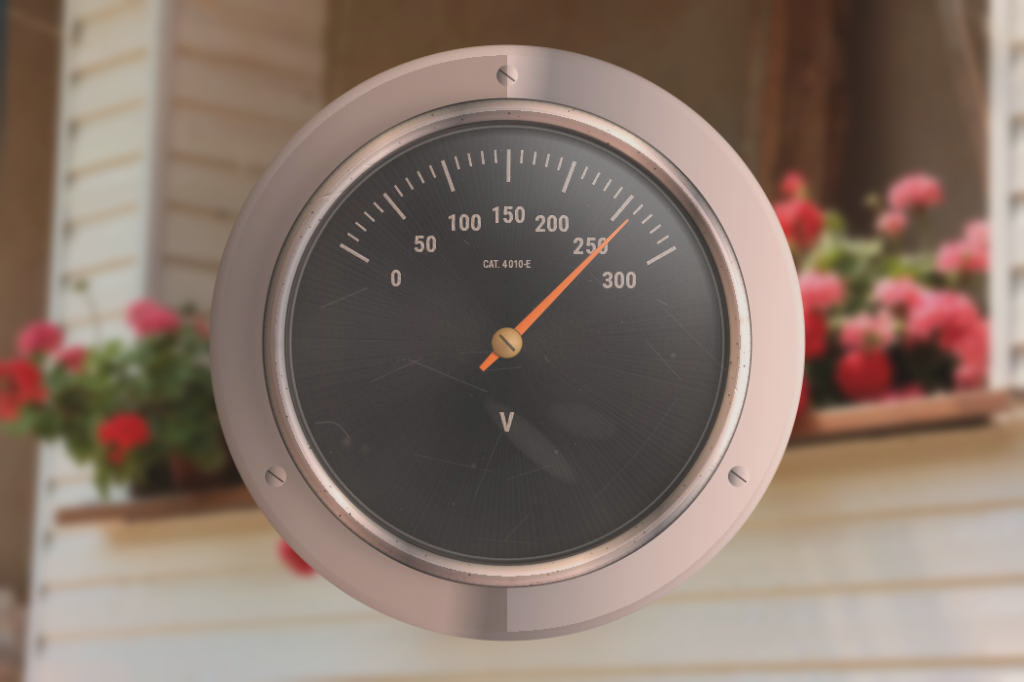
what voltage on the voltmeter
260 V
